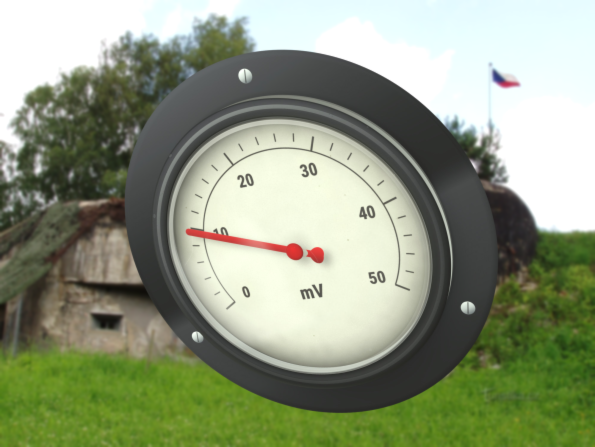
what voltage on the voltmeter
10 mV
